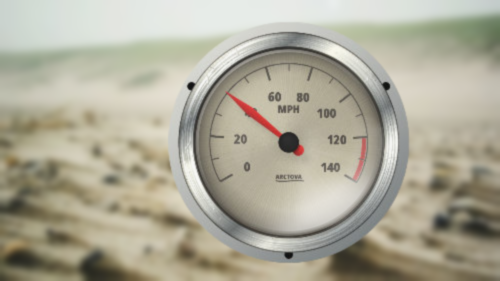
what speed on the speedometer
40 mph
